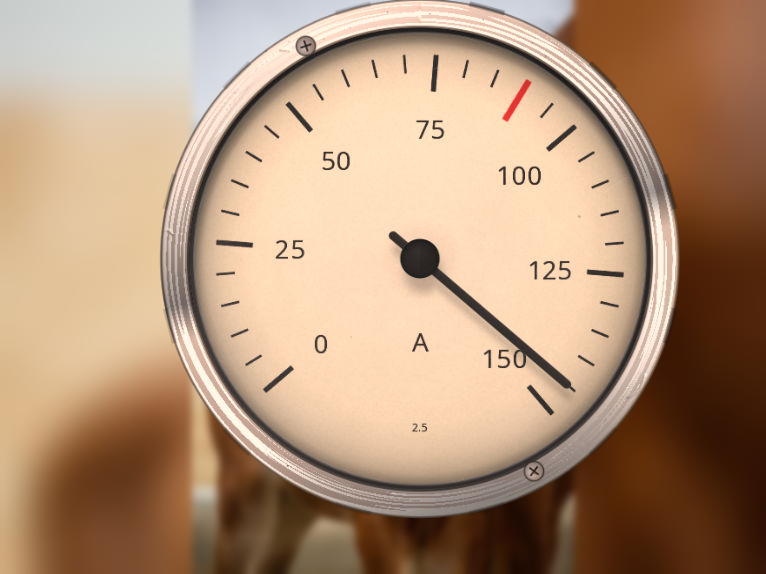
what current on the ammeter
145 A
